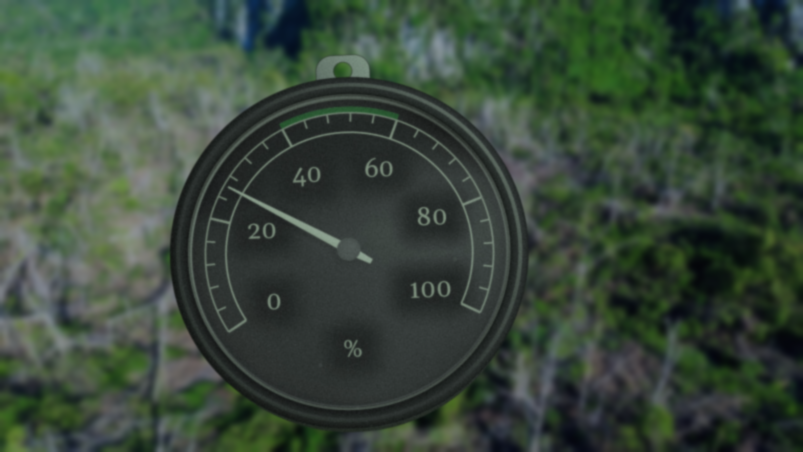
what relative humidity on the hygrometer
26 %
